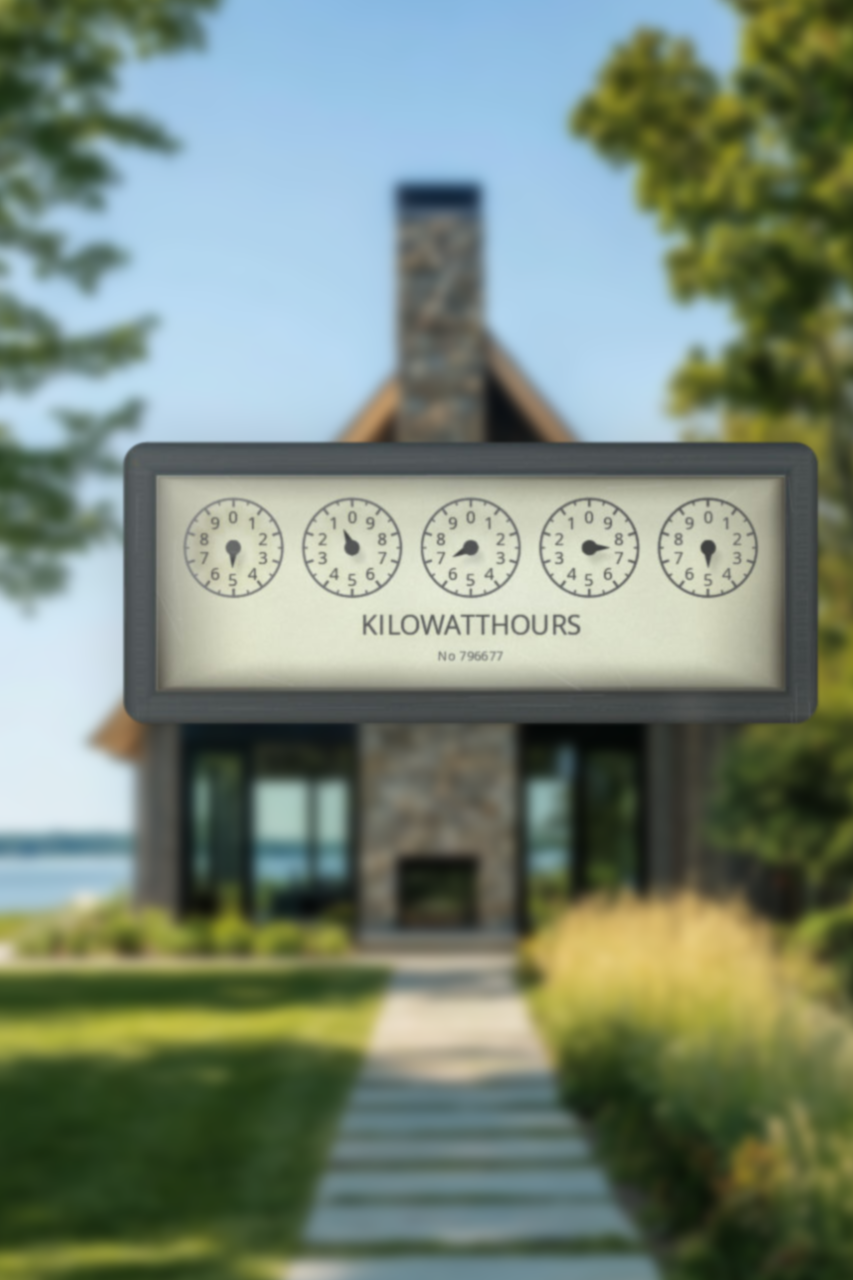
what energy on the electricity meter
50675 kWh
